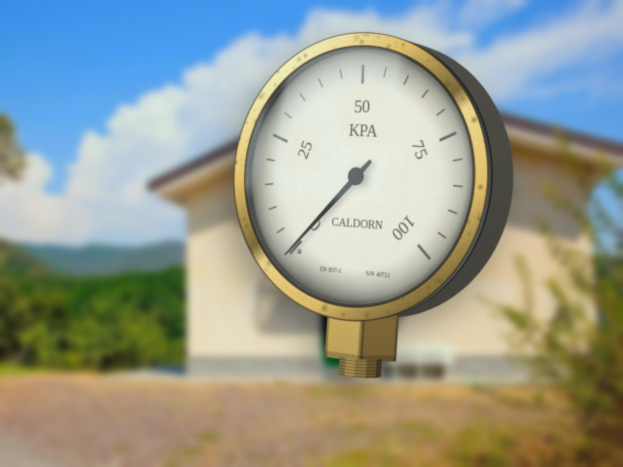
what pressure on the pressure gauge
0 kPa
